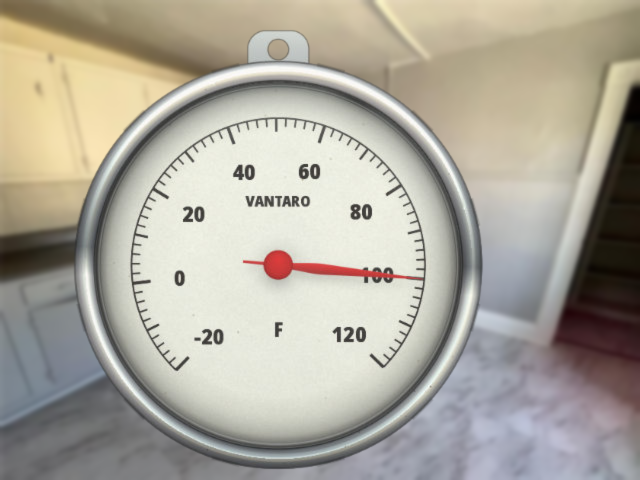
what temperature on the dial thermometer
100 °F
